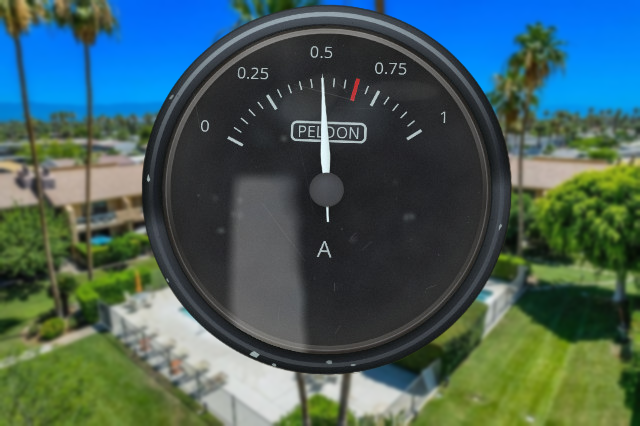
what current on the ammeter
0.5 A
